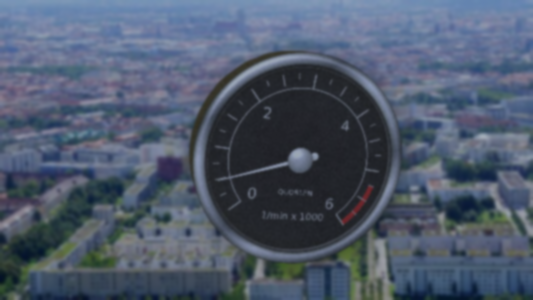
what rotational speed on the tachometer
500 rpm
